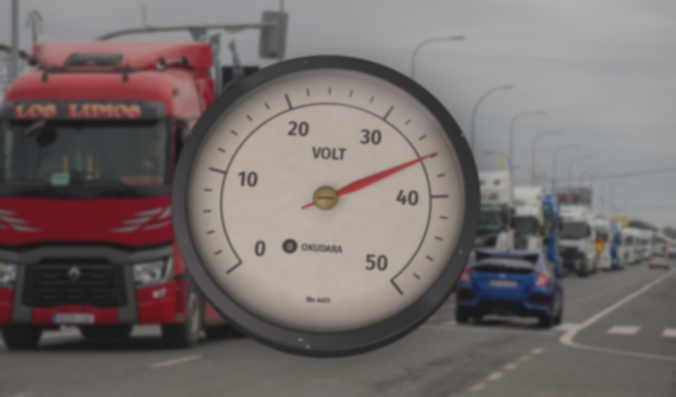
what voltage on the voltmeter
36 V
